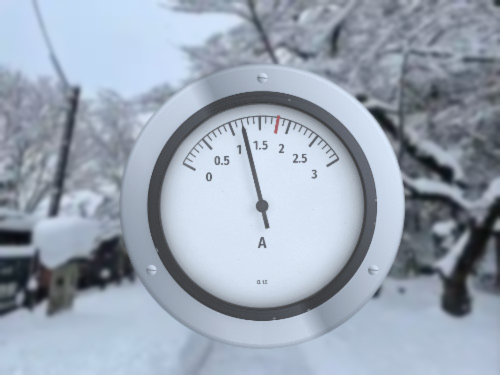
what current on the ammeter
1.2 A
